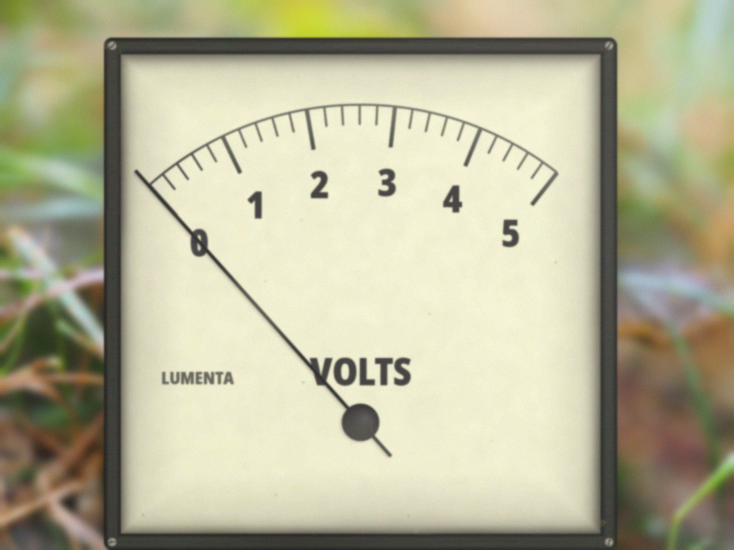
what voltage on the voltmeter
0 V
